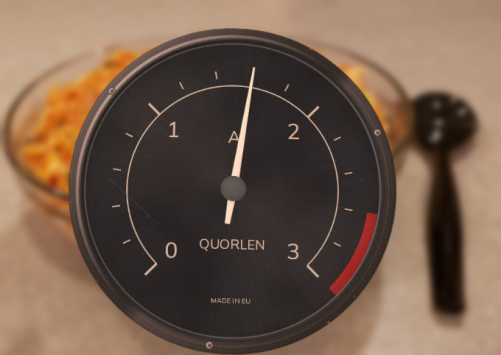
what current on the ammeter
1.6 A
